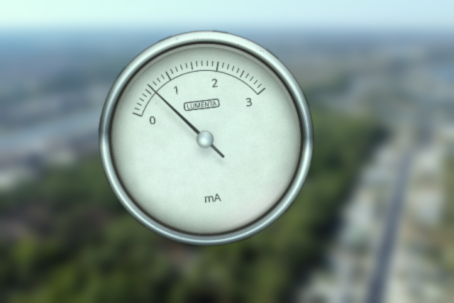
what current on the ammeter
0.6 mA
